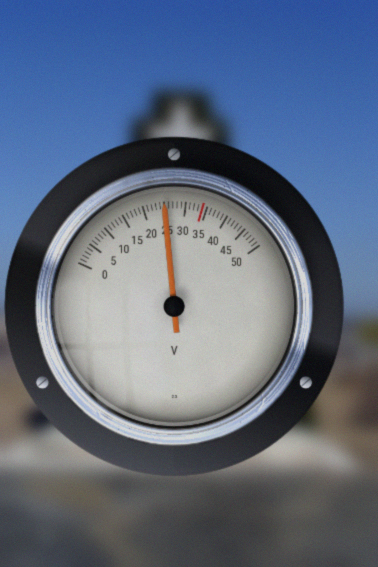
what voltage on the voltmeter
25 V
